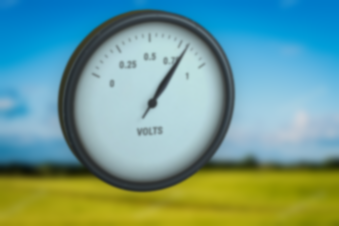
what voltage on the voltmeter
0.8 V
